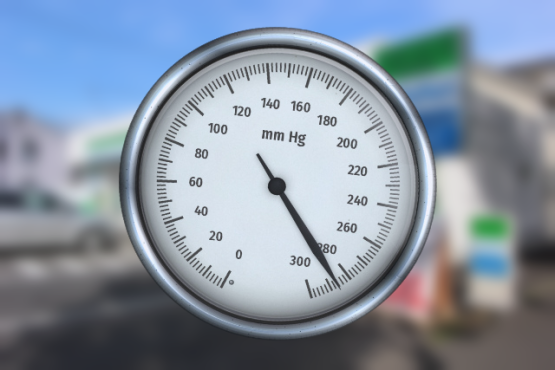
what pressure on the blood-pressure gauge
286 mmHg
